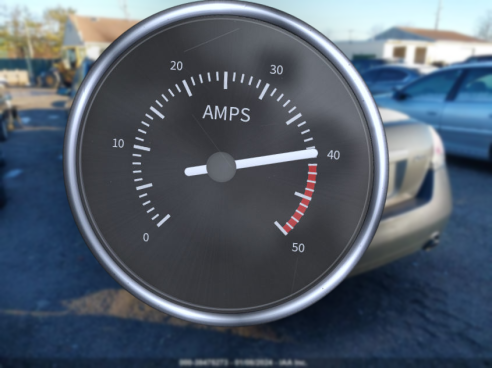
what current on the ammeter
39.5 A
